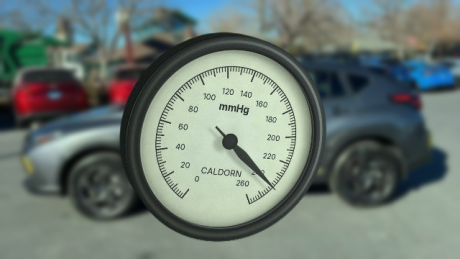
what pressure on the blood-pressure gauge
240 mmHg
